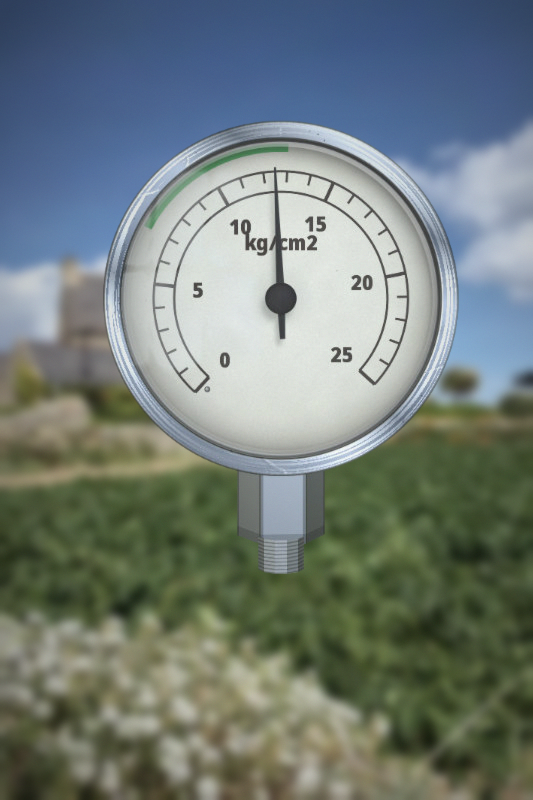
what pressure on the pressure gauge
12.5 kg/cm²
